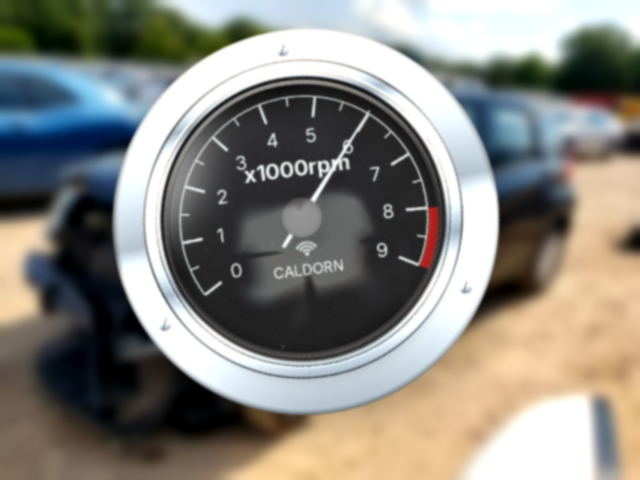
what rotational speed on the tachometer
6000 rpm
